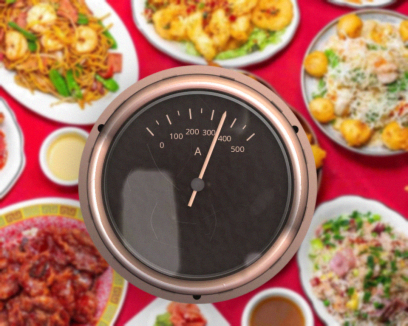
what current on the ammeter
350 A
